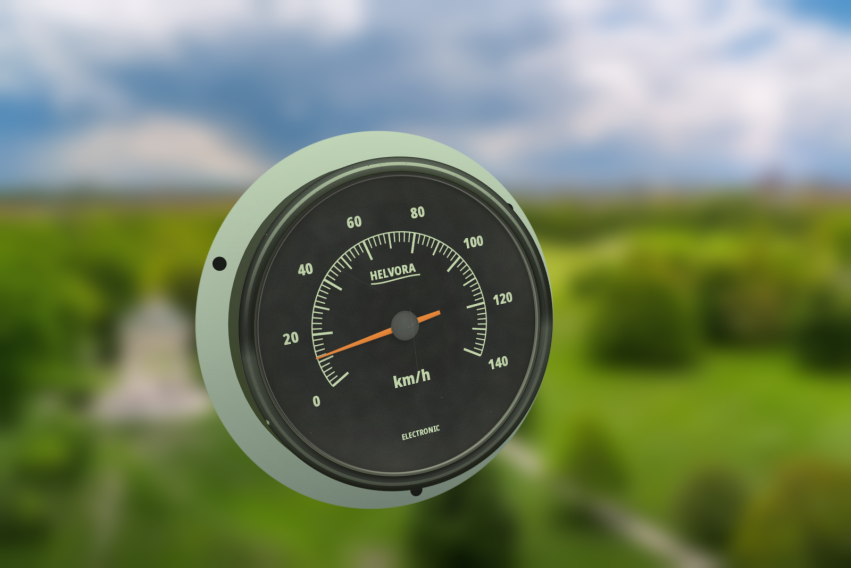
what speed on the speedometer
12 km/h
